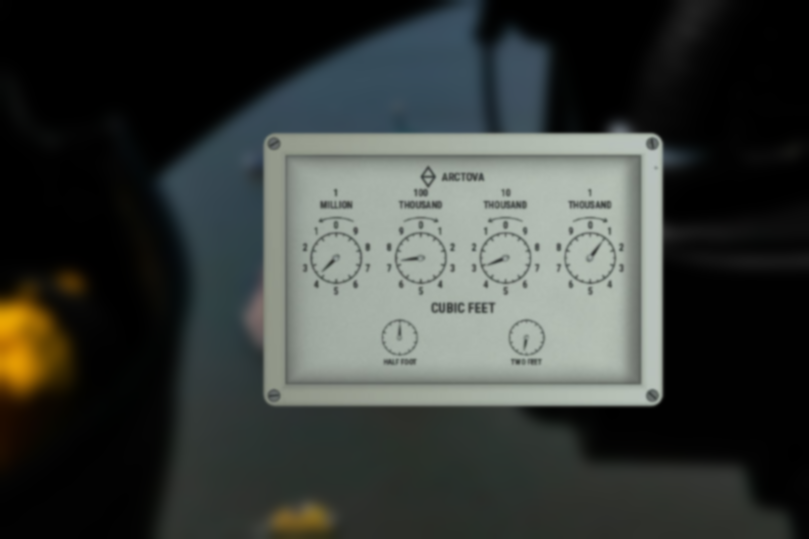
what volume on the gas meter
373100 ft³
